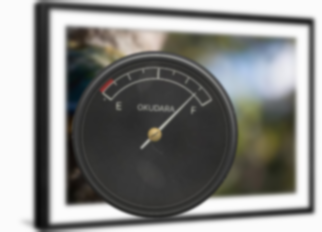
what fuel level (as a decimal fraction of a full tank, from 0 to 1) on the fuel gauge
0.875
